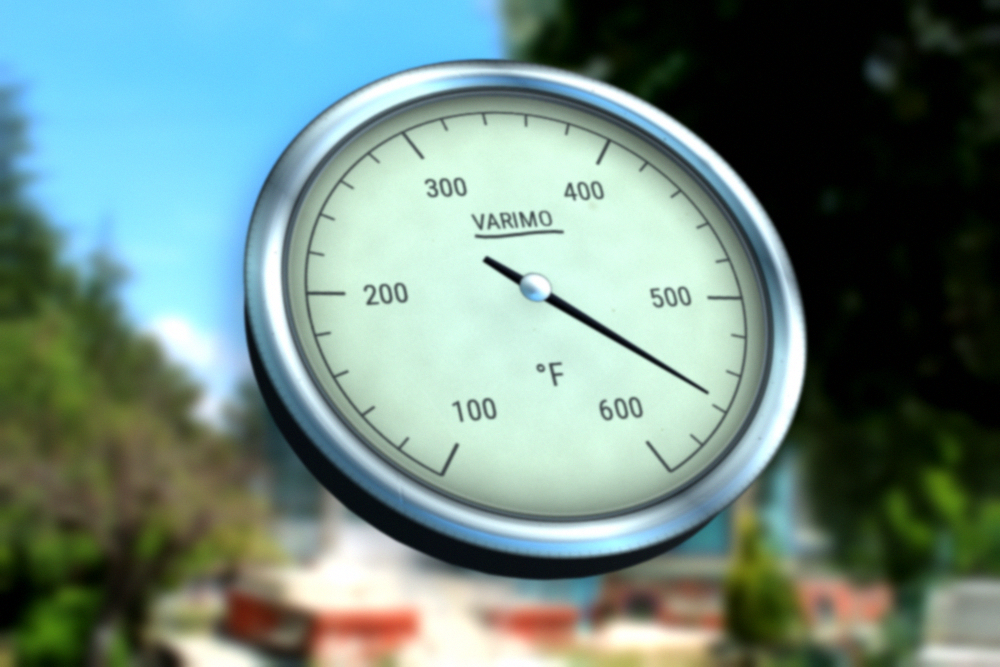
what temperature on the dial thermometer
560 °F
